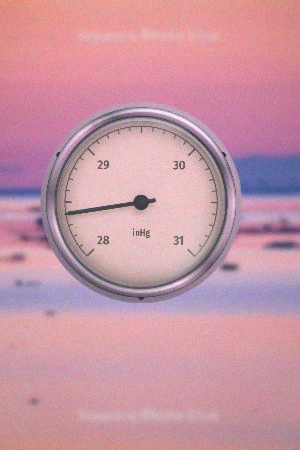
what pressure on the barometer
28.4 inHg
